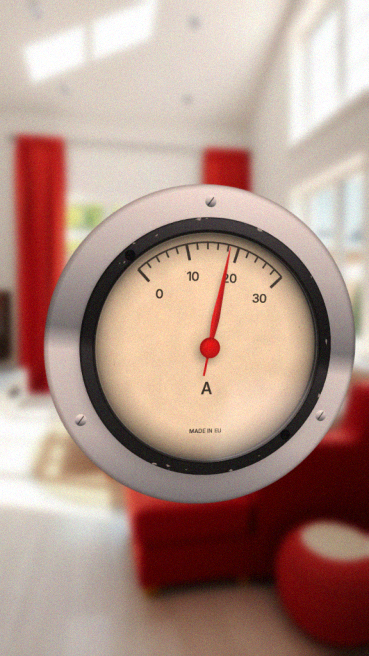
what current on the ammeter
18 A
